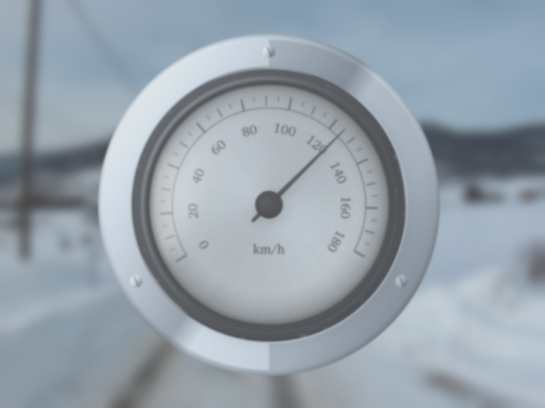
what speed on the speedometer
125 km/h
